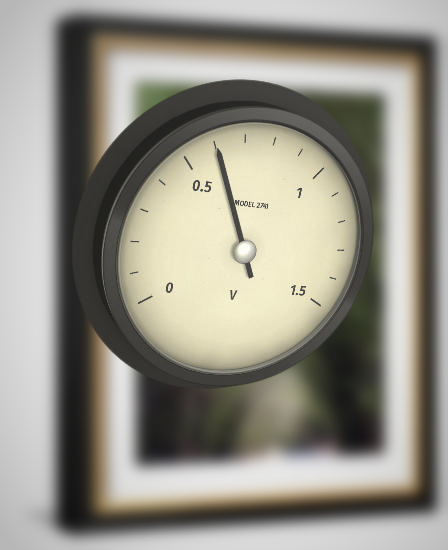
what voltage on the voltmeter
0.6 V
